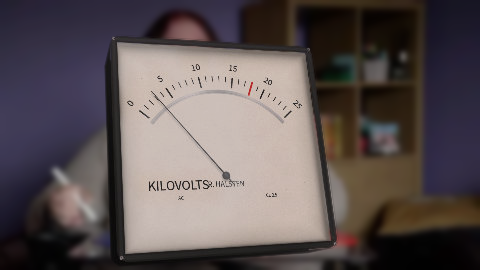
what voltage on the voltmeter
3 kV
